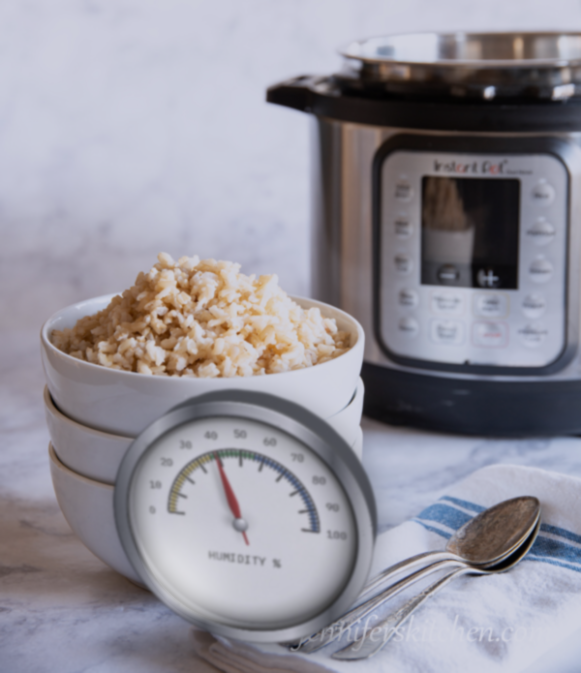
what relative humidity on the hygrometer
40 %
